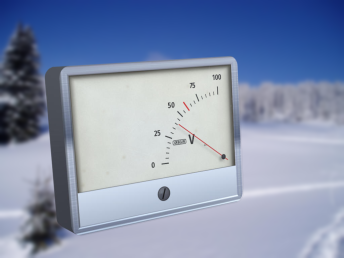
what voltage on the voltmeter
40 V
